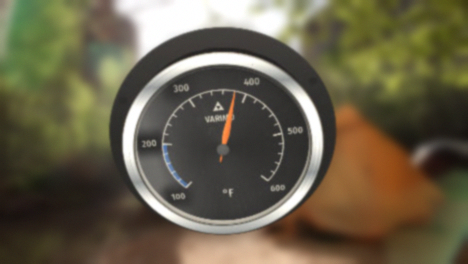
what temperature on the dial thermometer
380 °F
